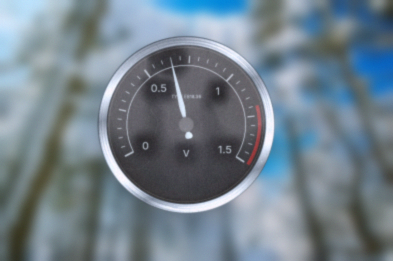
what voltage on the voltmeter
0.65 V
